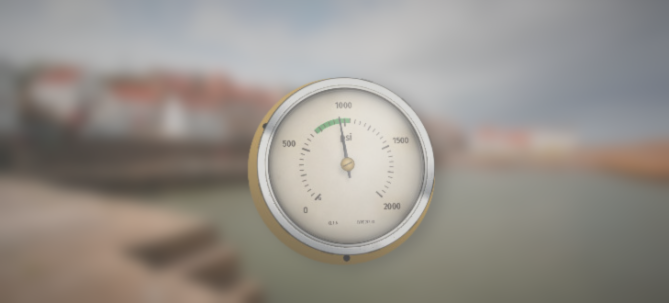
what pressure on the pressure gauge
950 psi
